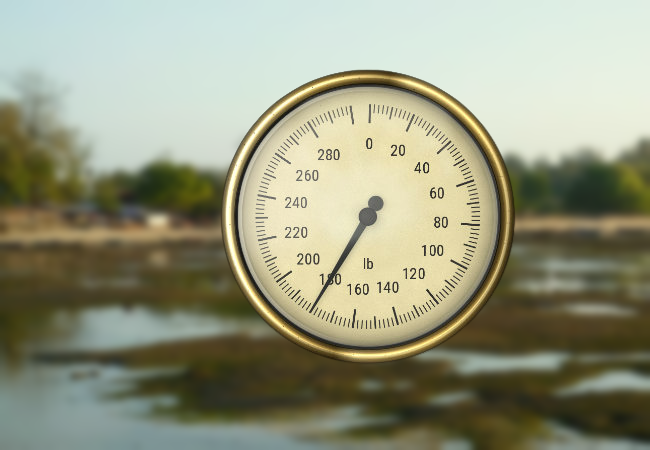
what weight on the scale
180 lb
